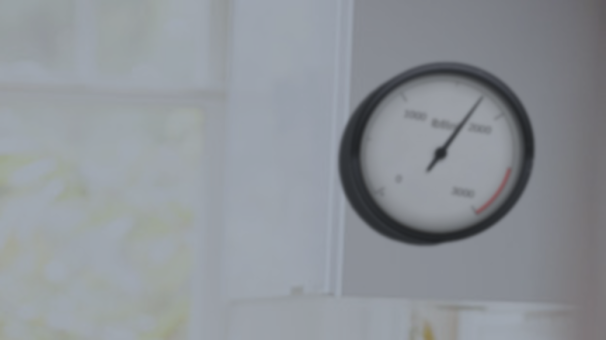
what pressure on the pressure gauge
1750 psi
